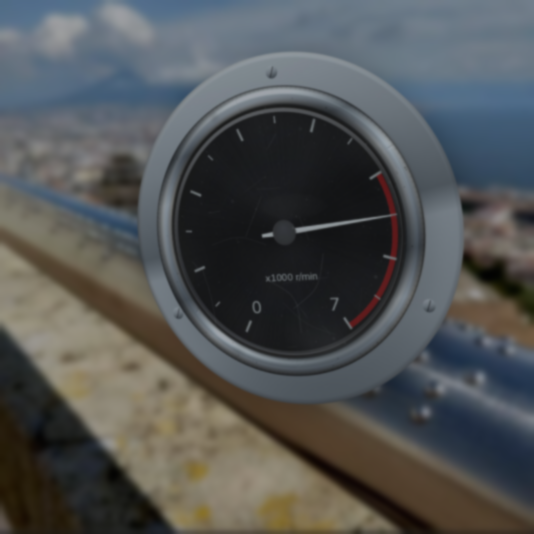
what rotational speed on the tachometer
5500 rpm
